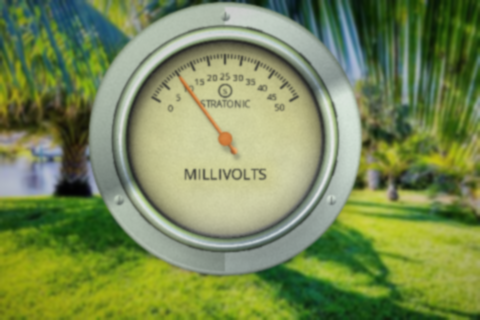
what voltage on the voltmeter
10 mV
